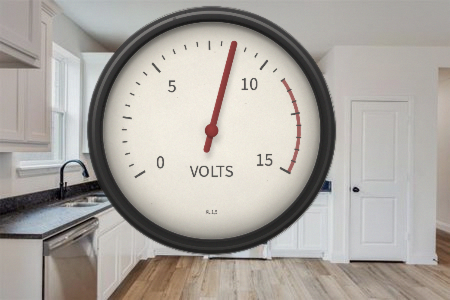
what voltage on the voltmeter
8.5 V
